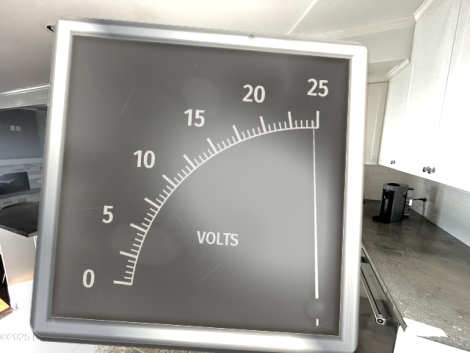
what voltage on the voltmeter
24.5 V
